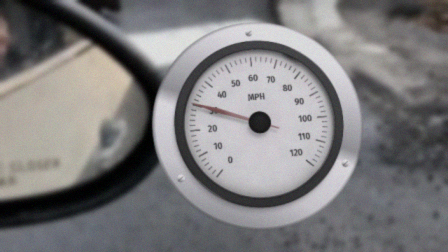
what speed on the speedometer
30 mph
